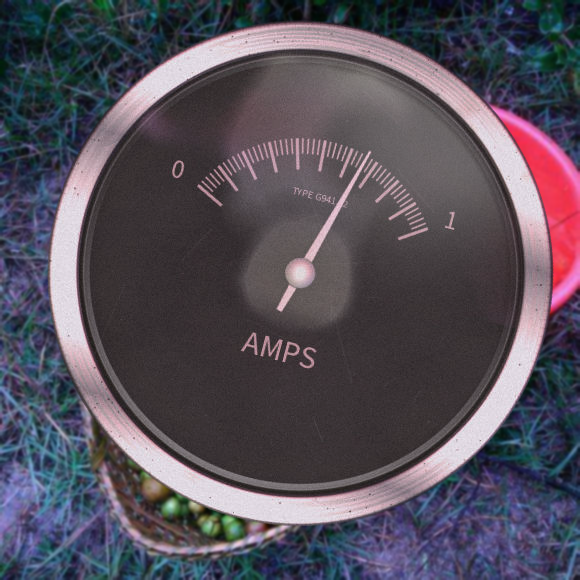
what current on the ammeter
0.66 A
